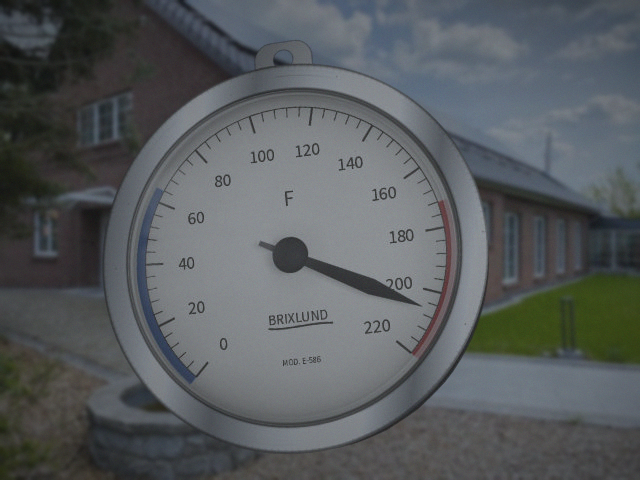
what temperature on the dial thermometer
206 °F
